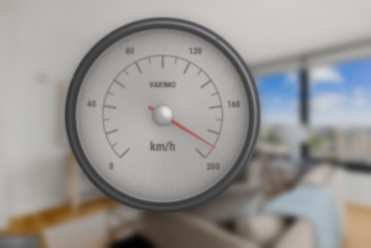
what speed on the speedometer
190 km/h
